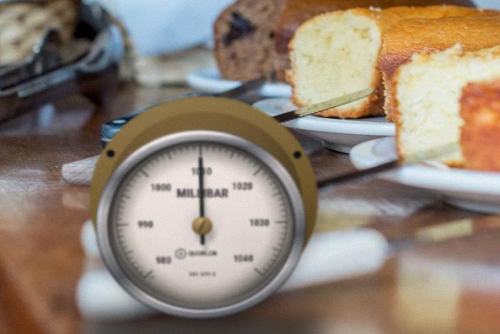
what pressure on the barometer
1010 mbar
